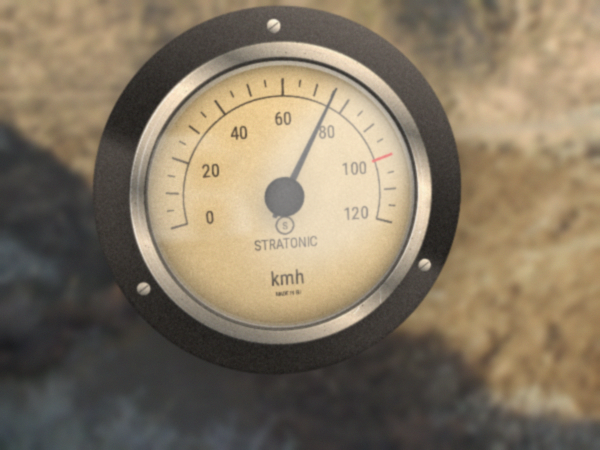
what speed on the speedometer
75 km/h
